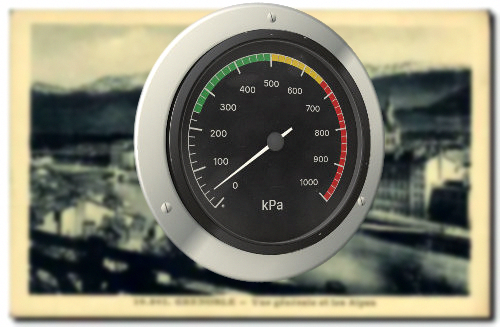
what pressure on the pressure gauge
40 kPa
